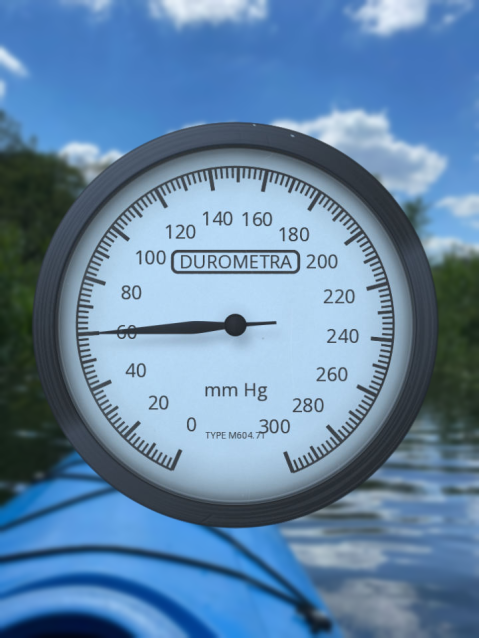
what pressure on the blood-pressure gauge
60 mmHg
